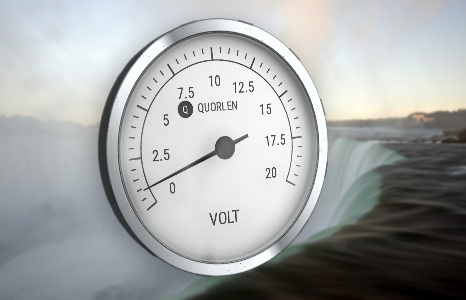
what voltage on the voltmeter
1 V
